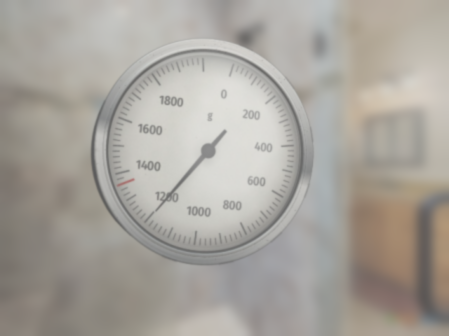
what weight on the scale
1200 g
